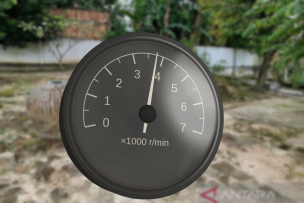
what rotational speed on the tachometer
3750 rpm
